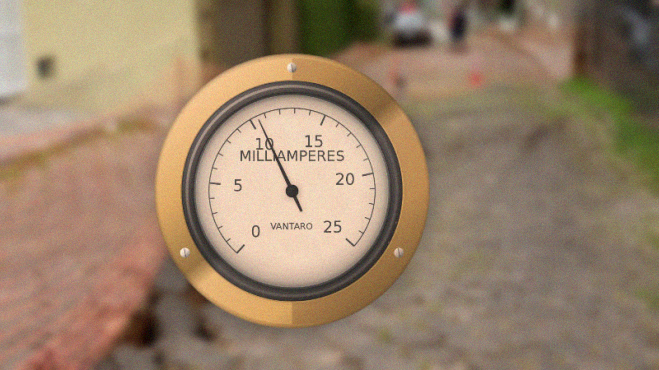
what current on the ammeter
10.5 mA
